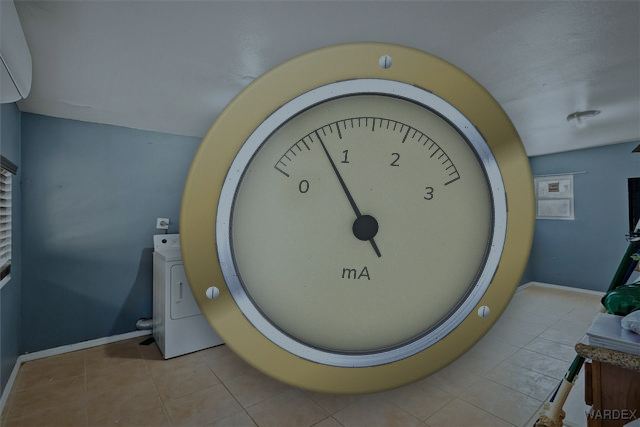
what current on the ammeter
0.7 mA
